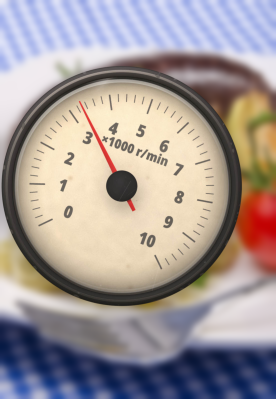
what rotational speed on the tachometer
3300 rpm
